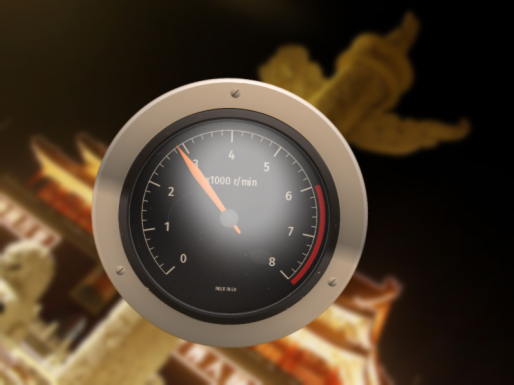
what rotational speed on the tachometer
2900 rpm
